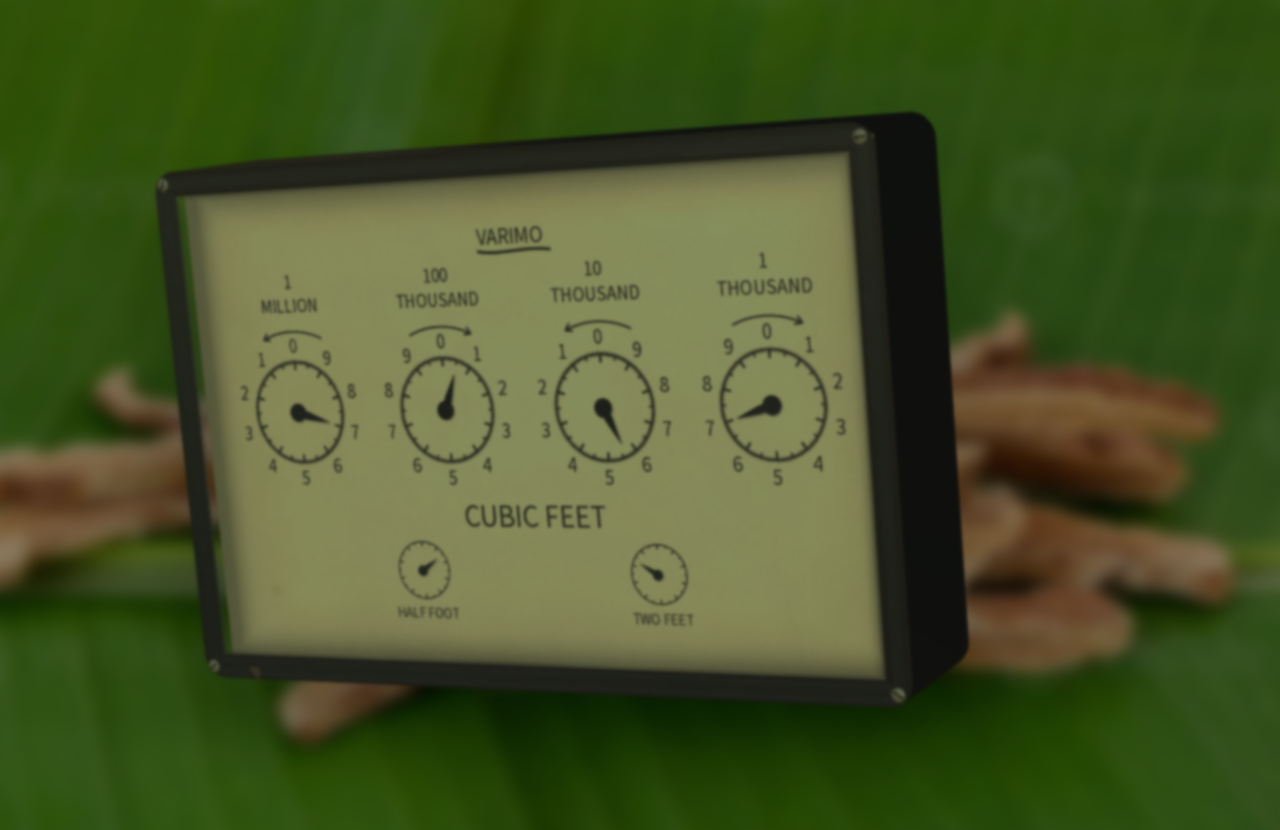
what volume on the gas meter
705700 ft³
